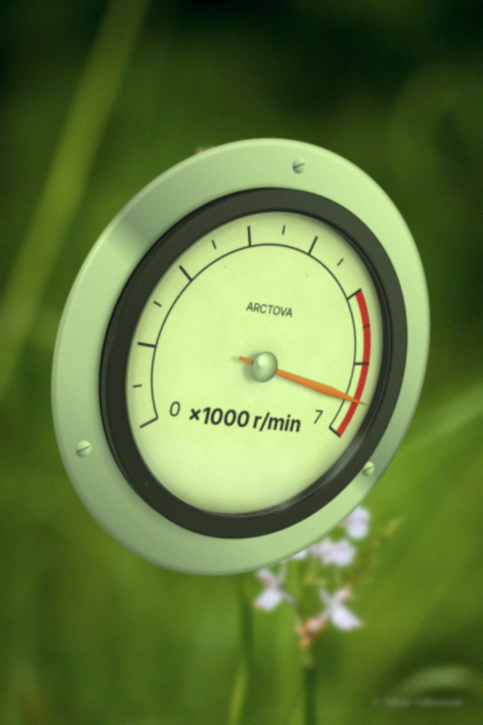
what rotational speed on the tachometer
6500 rpm
